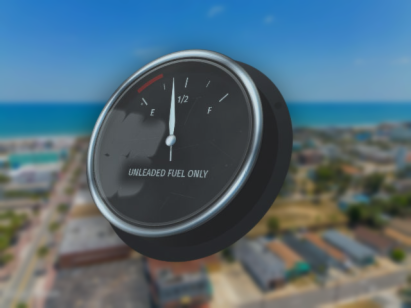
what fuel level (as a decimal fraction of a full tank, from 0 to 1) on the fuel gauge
0.375
